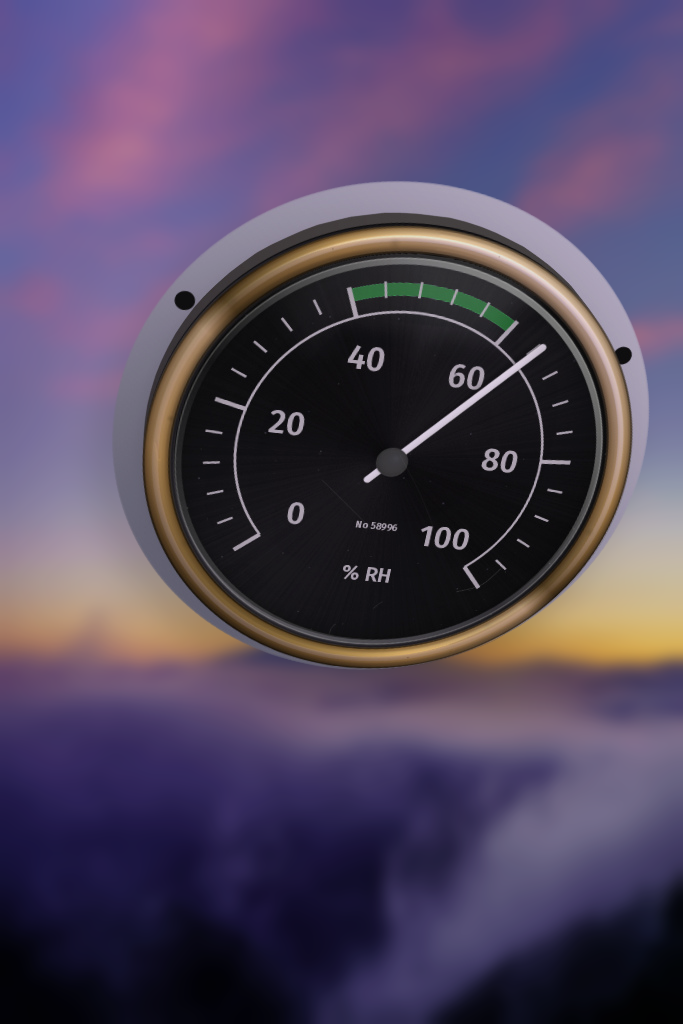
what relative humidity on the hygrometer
64 %
